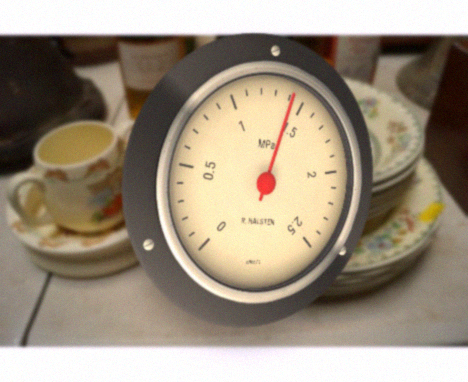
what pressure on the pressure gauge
1.4 MPa
